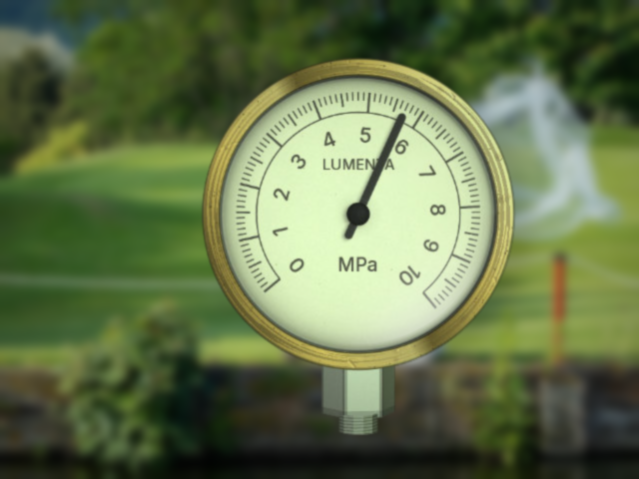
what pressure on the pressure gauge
5.7 MPa
